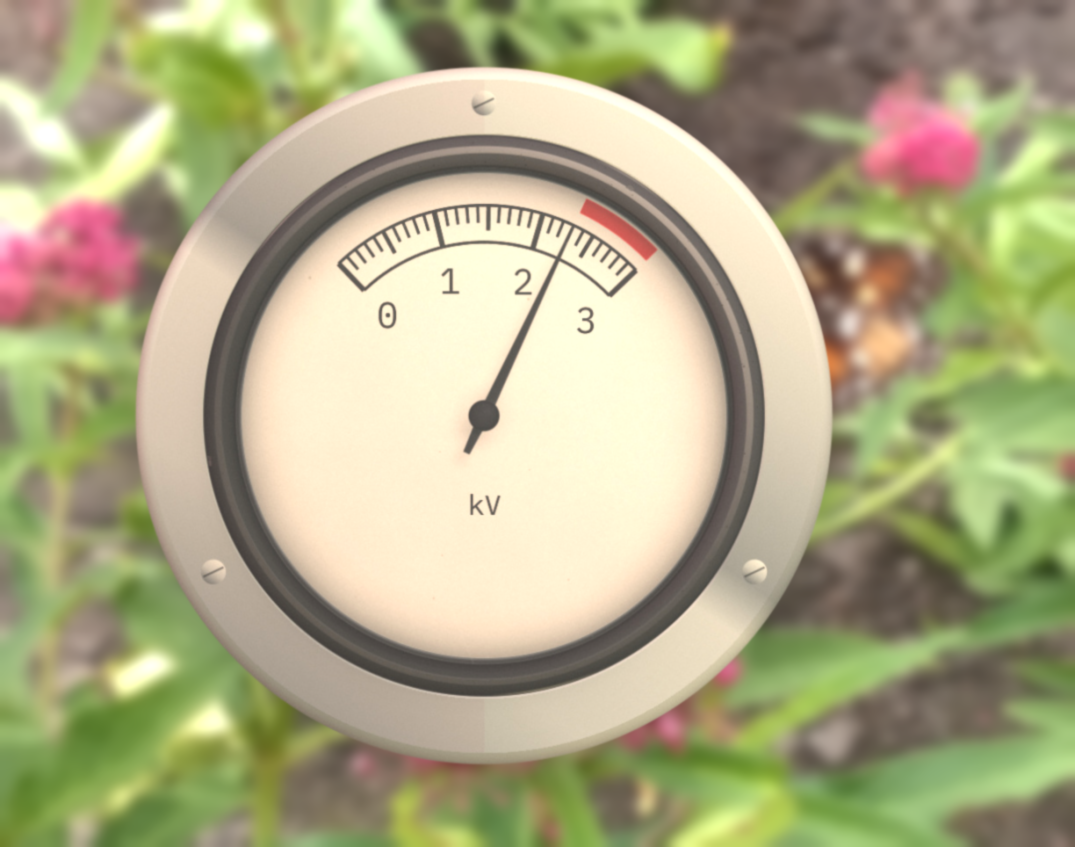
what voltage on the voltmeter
2.3 kV
